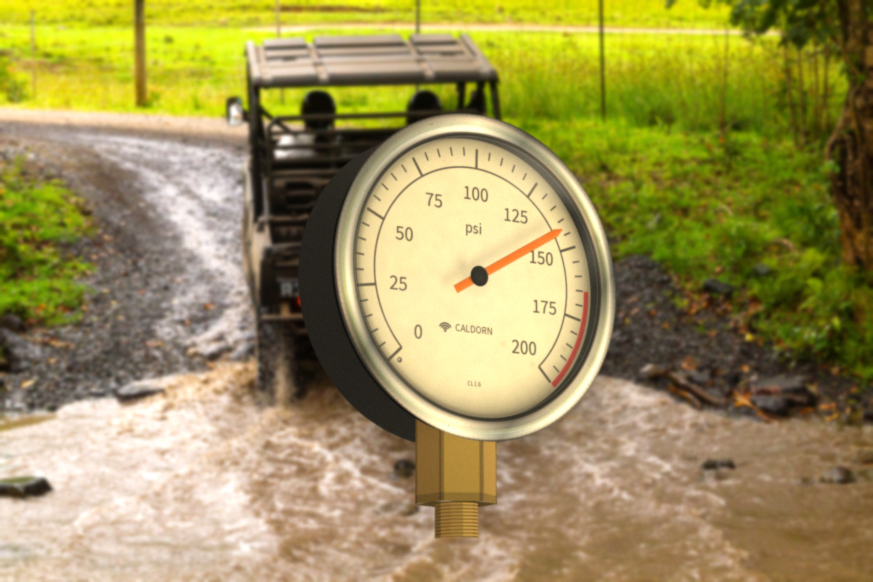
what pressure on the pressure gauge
142.5 psi
